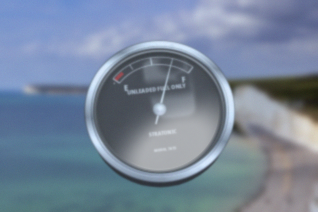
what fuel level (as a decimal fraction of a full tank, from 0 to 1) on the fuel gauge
0.75
